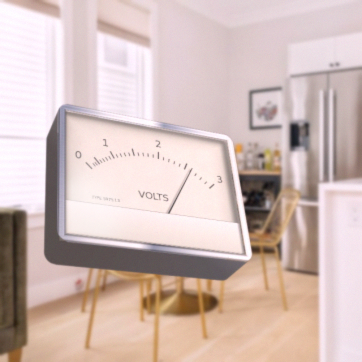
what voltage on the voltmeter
2.6 V
